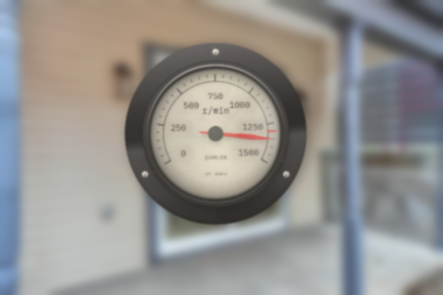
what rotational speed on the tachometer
1350 rpm
